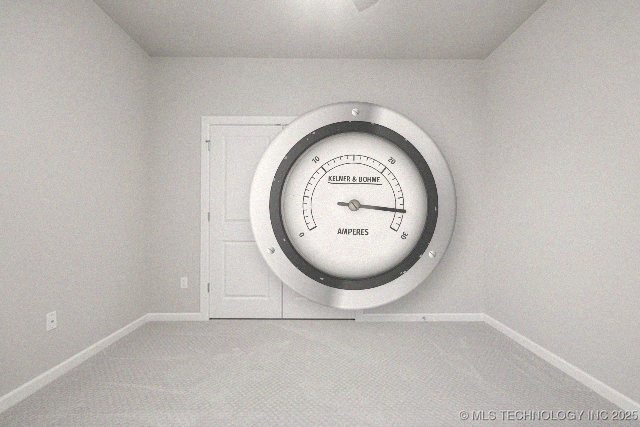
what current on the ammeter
27 A
